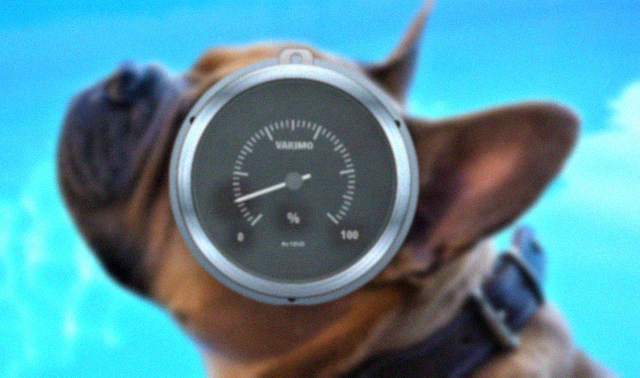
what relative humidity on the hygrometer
10 %
